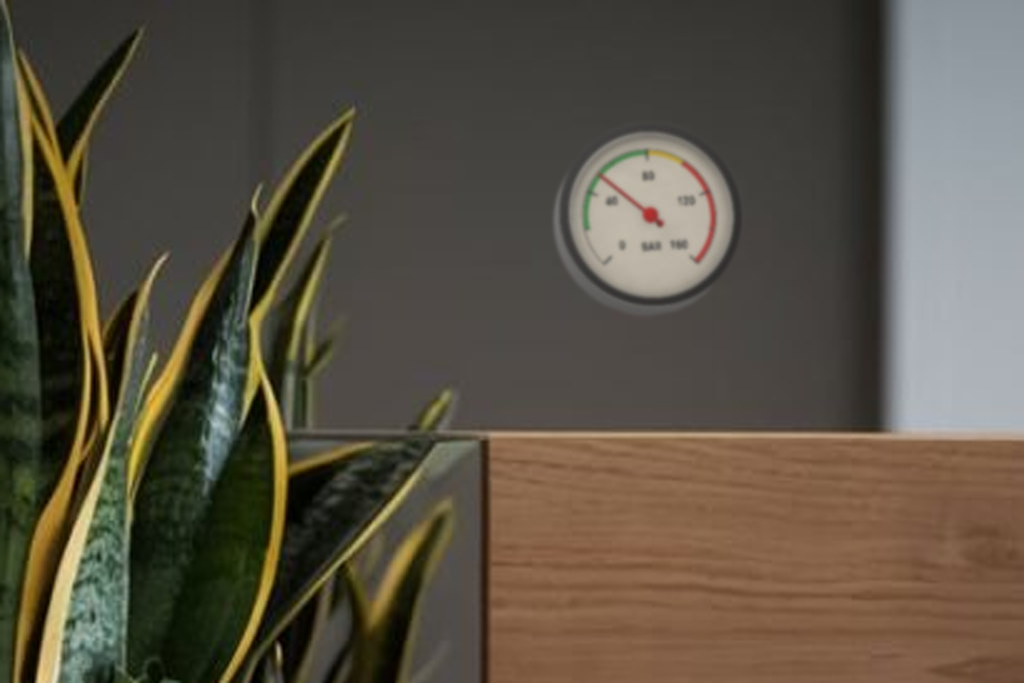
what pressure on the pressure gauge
50 bar
